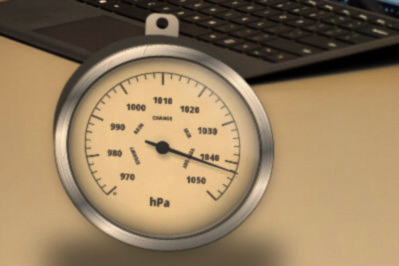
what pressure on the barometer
1042 hPa
